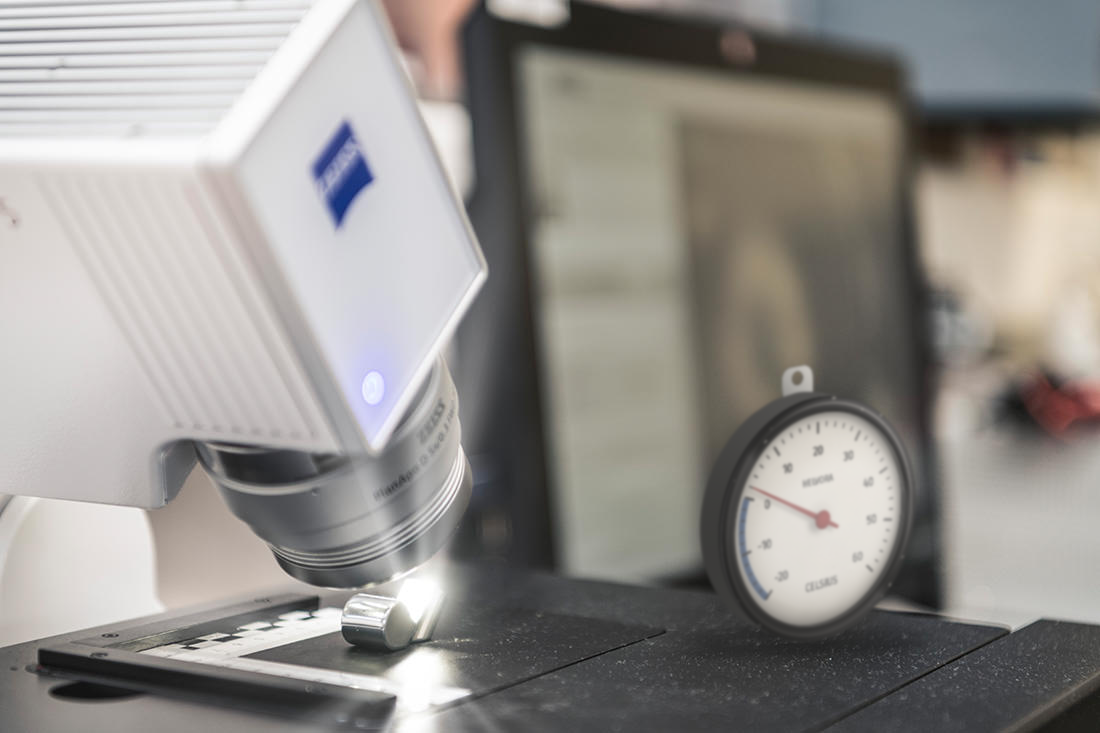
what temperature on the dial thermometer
2 °C
